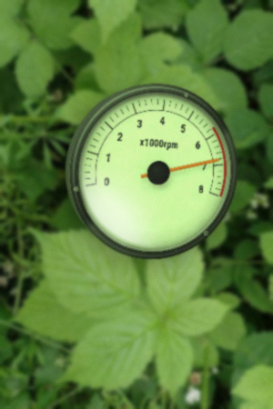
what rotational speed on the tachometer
6800 rpm
